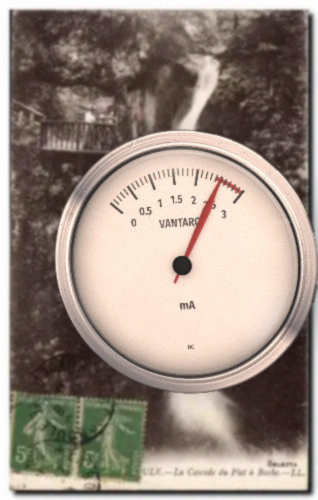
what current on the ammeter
2.5 mA
